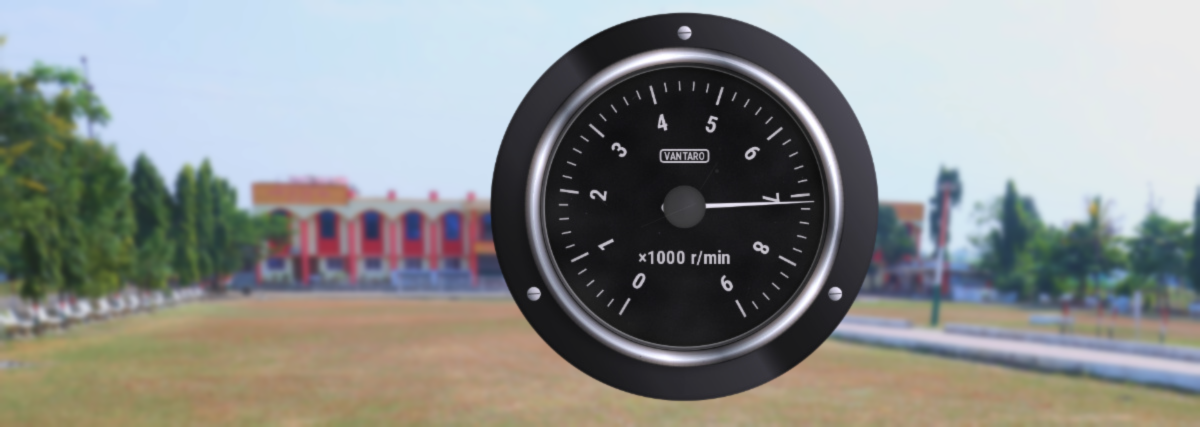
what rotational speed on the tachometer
7100 rpm
